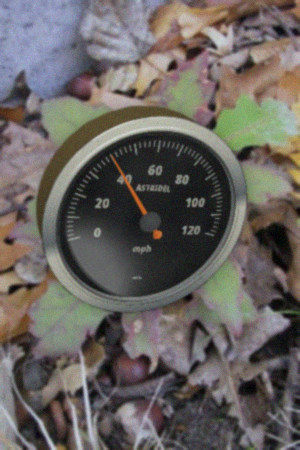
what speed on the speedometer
40 mph
